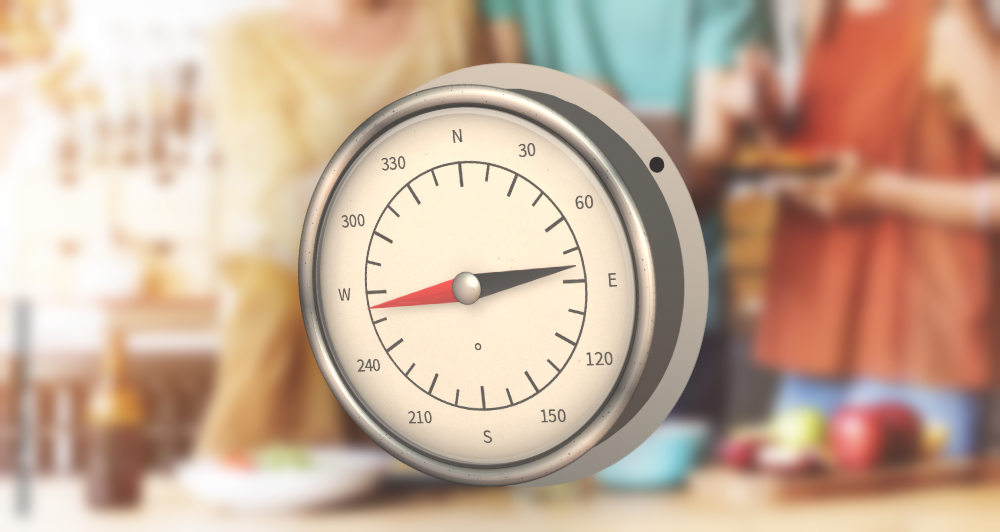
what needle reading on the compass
262.5 °
